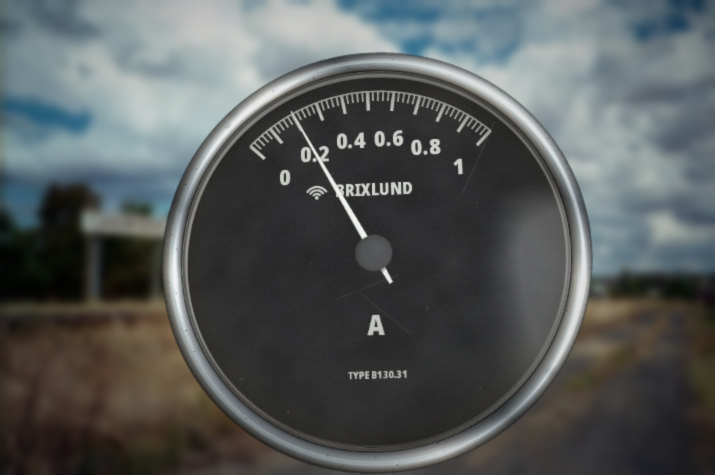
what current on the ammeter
0.2 A
